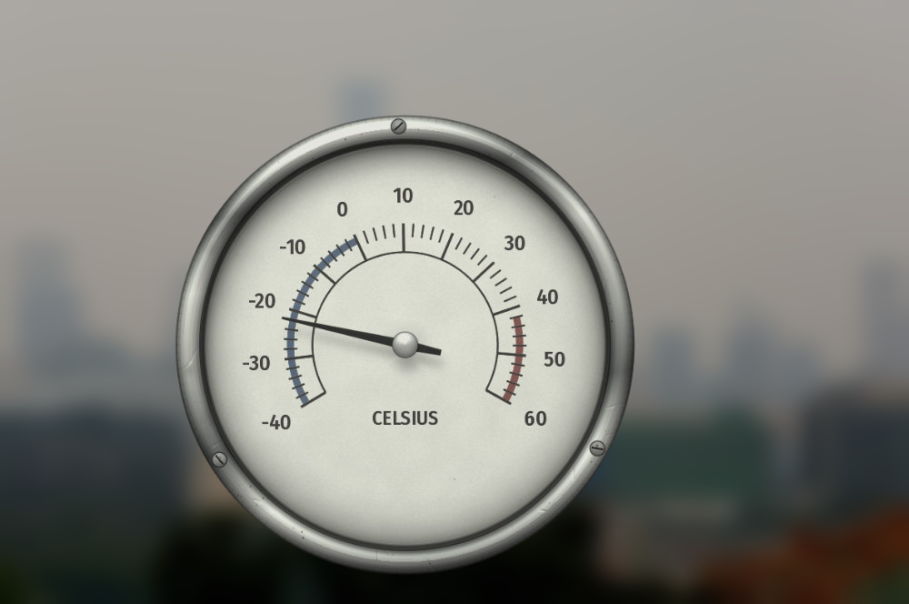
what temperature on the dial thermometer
-22 °C
